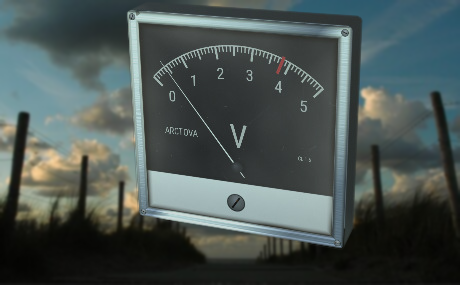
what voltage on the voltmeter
0.5 V
